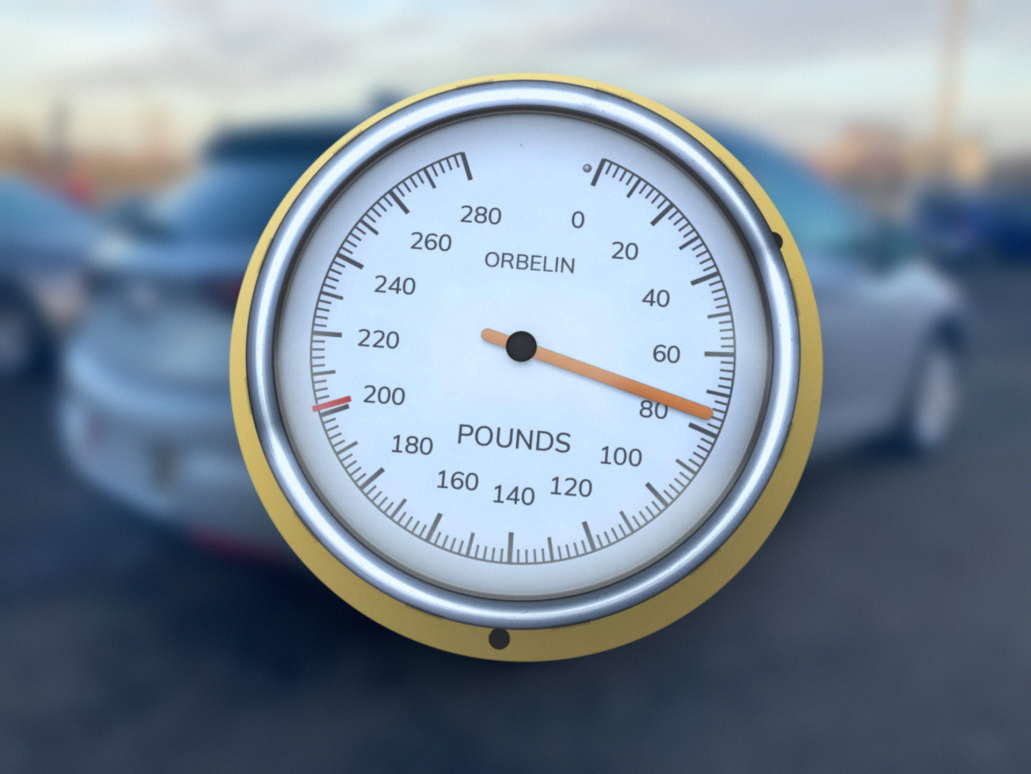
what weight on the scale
76 lb
